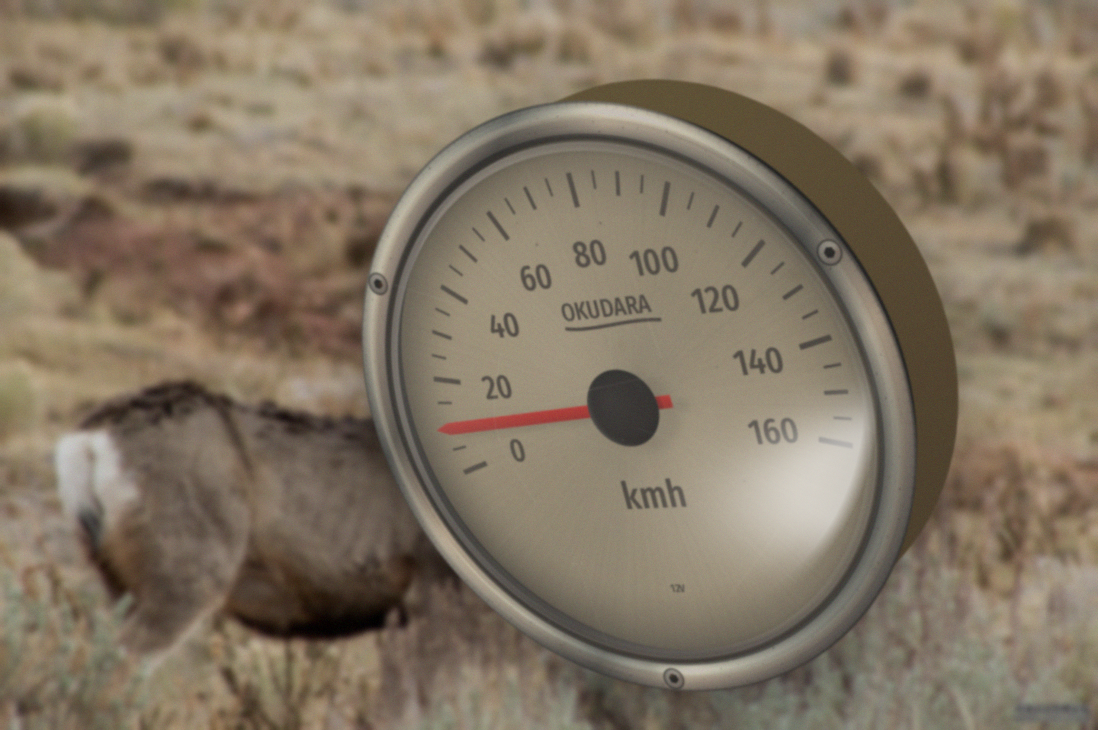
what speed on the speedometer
10 km/h
